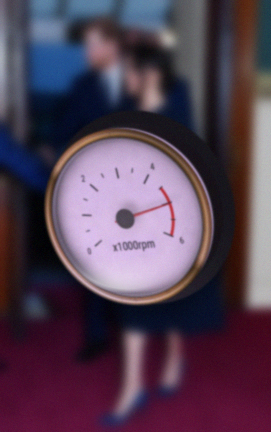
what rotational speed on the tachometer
5000 rpm
